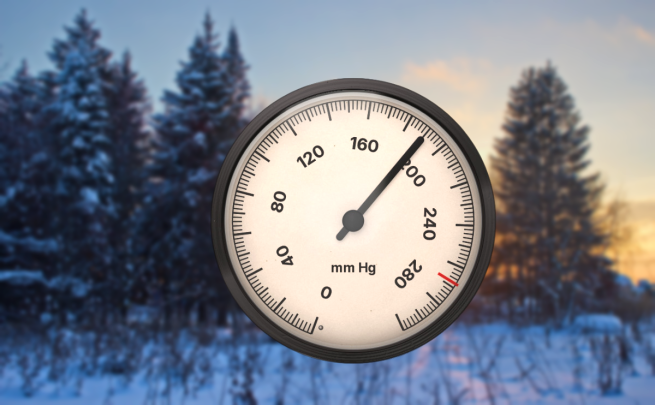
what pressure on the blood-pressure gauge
190 mmHg
